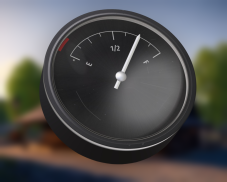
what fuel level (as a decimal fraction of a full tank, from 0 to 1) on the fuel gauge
0.75
